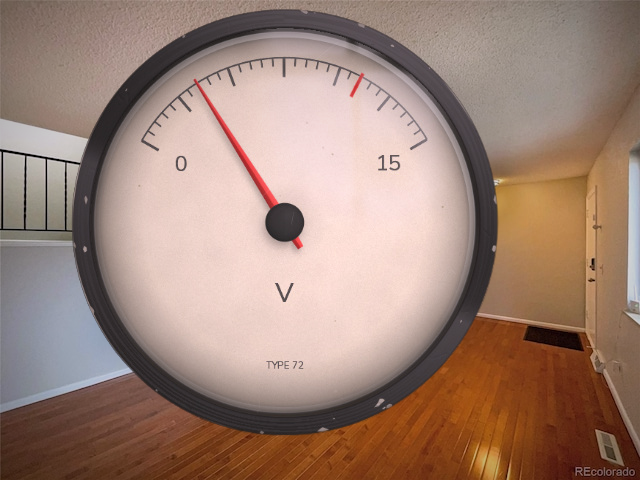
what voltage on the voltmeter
3.5 V
